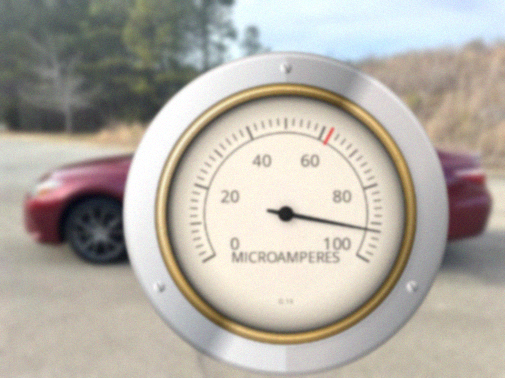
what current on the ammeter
92 µA
